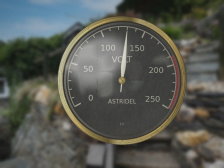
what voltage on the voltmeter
130 V
